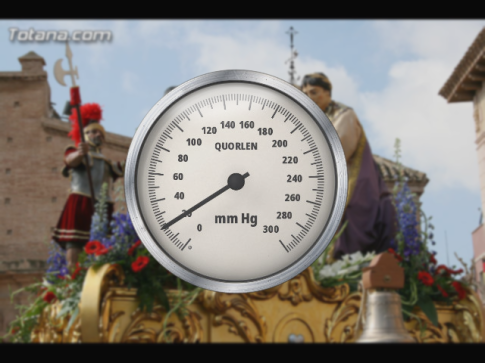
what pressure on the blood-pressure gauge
20 mmHg
